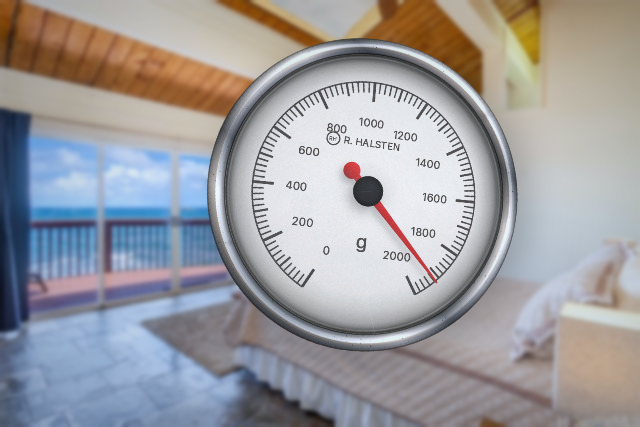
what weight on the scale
1920 g
